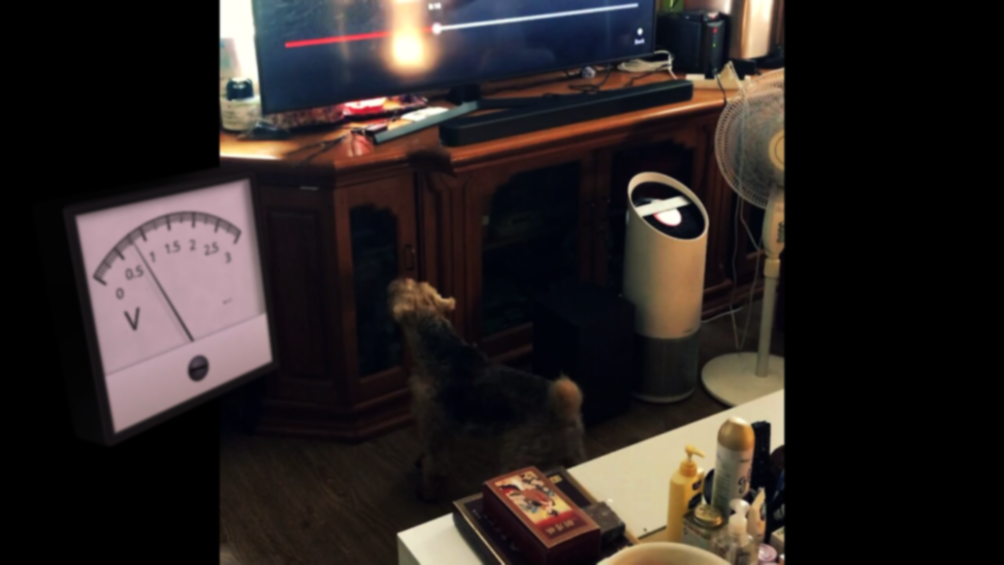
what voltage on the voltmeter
0.75 V
